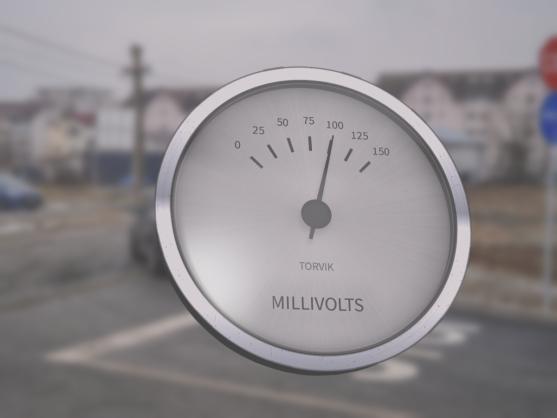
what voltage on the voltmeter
100 mV
